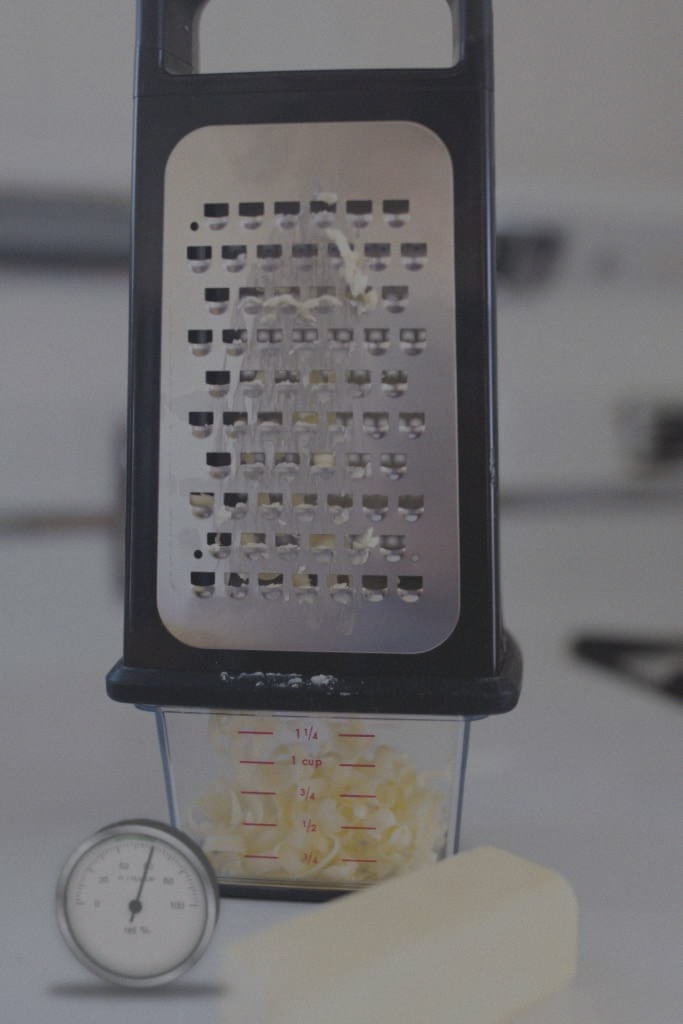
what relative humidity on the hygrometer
60 %
